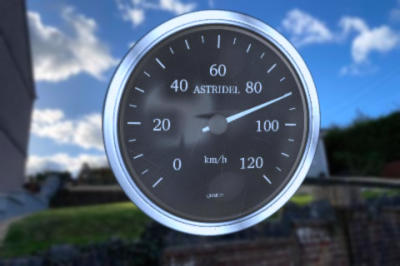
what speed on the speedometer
90 km/h
